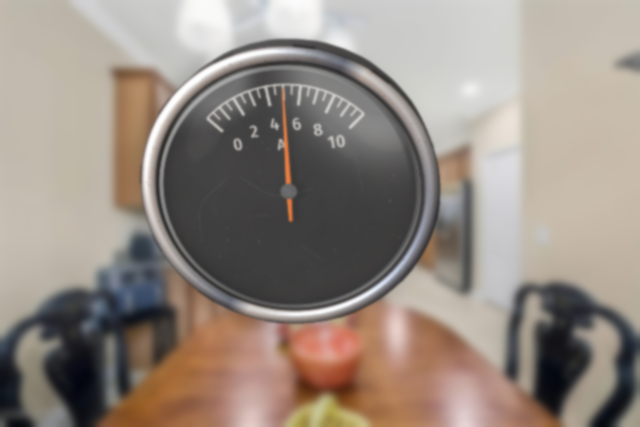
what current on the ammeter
5 A
